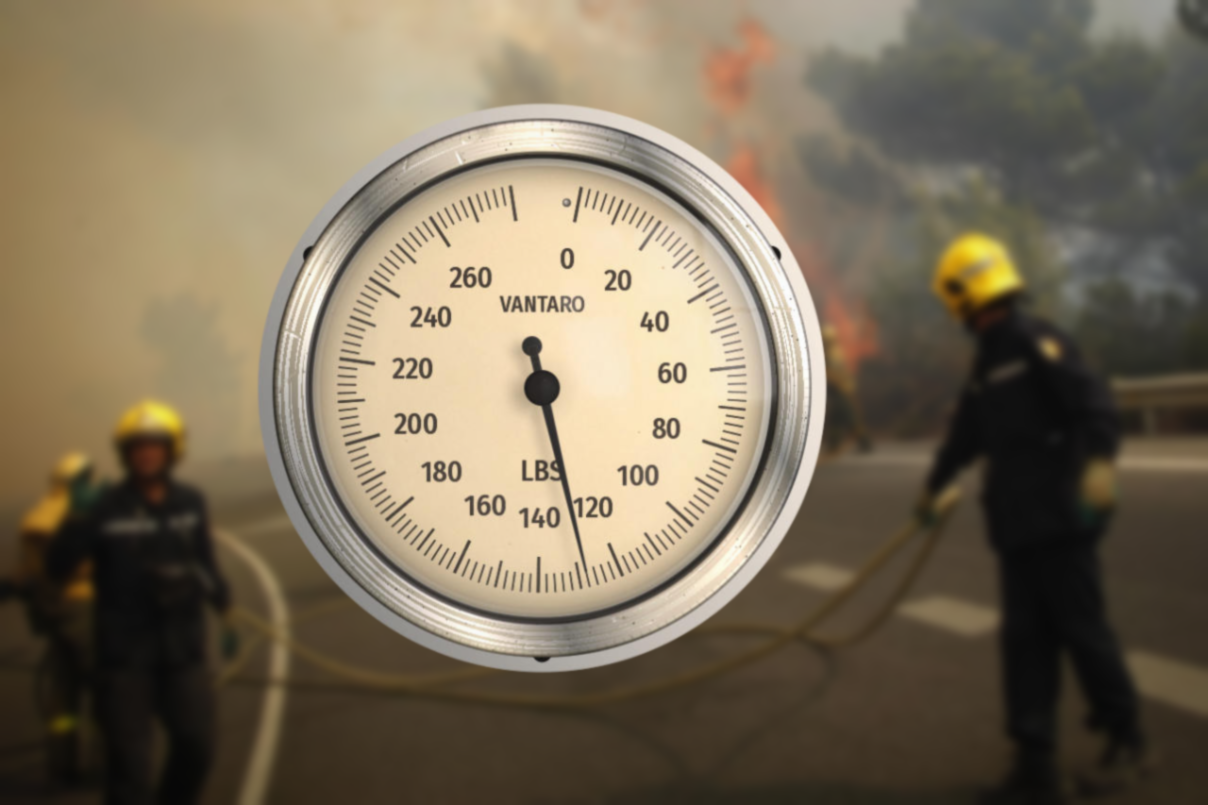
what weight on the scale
128 lb
